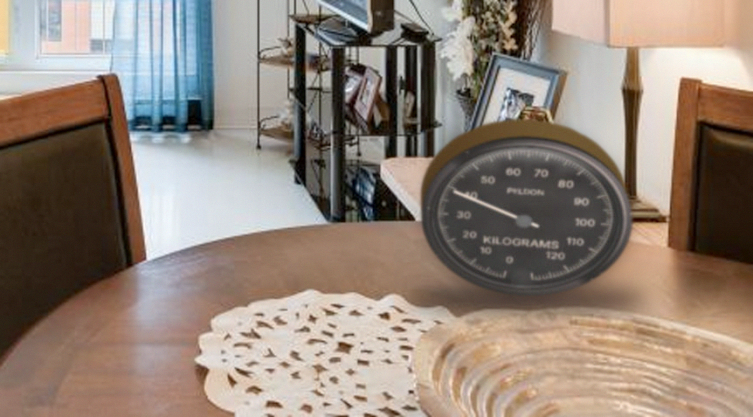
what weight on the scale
40 kg
